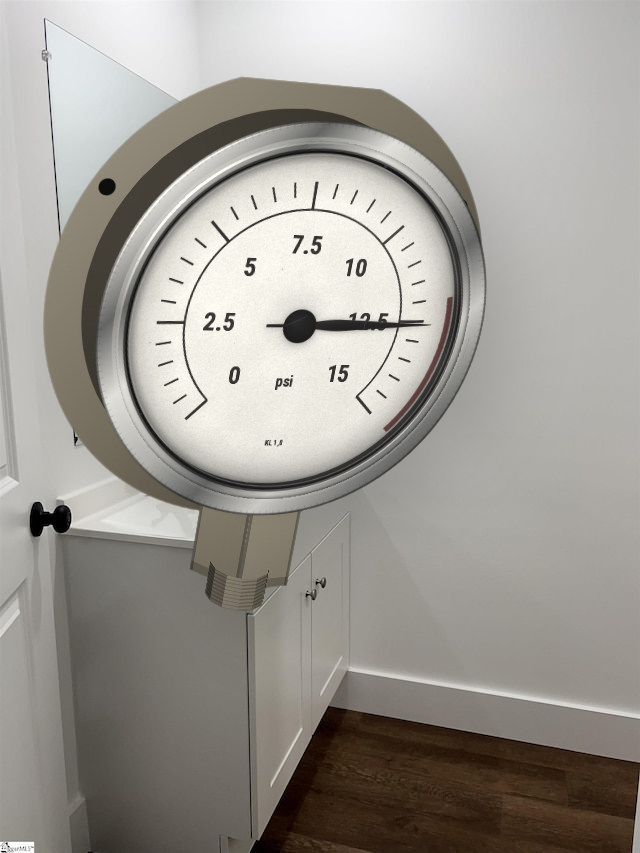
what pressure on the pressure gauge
12.5 psi
